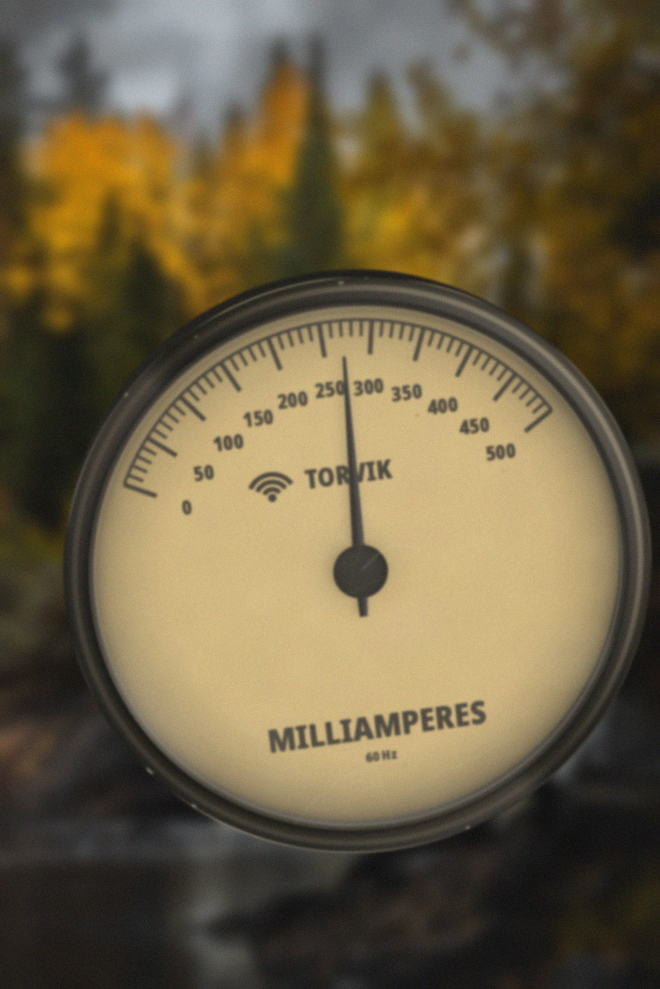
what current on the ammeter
270 mA
